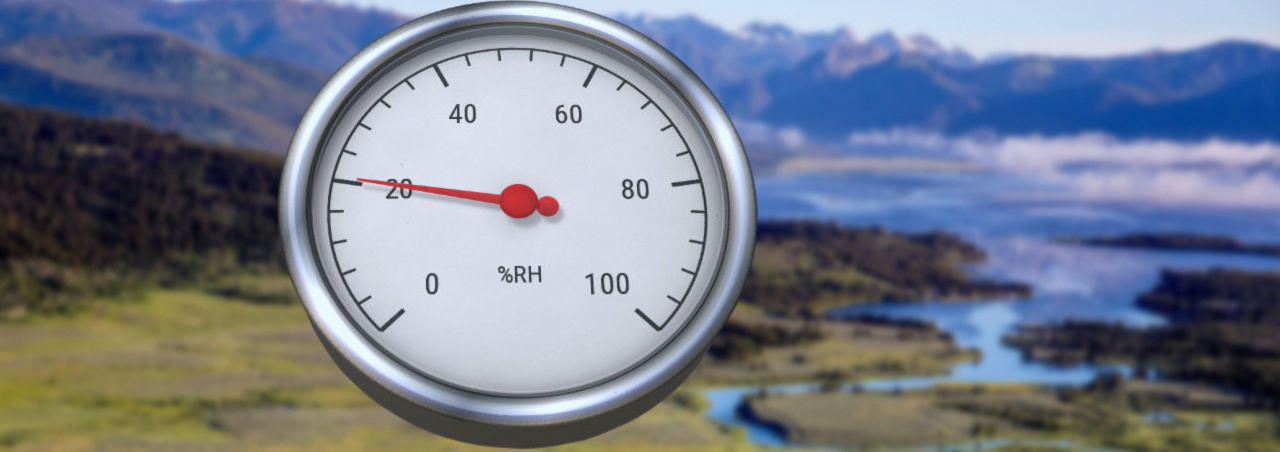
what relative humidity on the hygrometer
20 %
